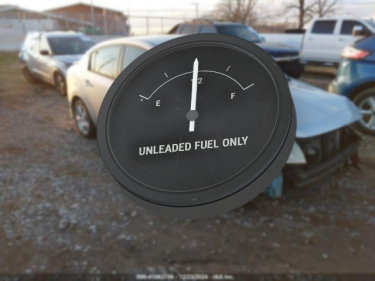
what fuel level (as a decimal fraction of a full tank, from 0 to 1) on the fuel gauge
0.5
